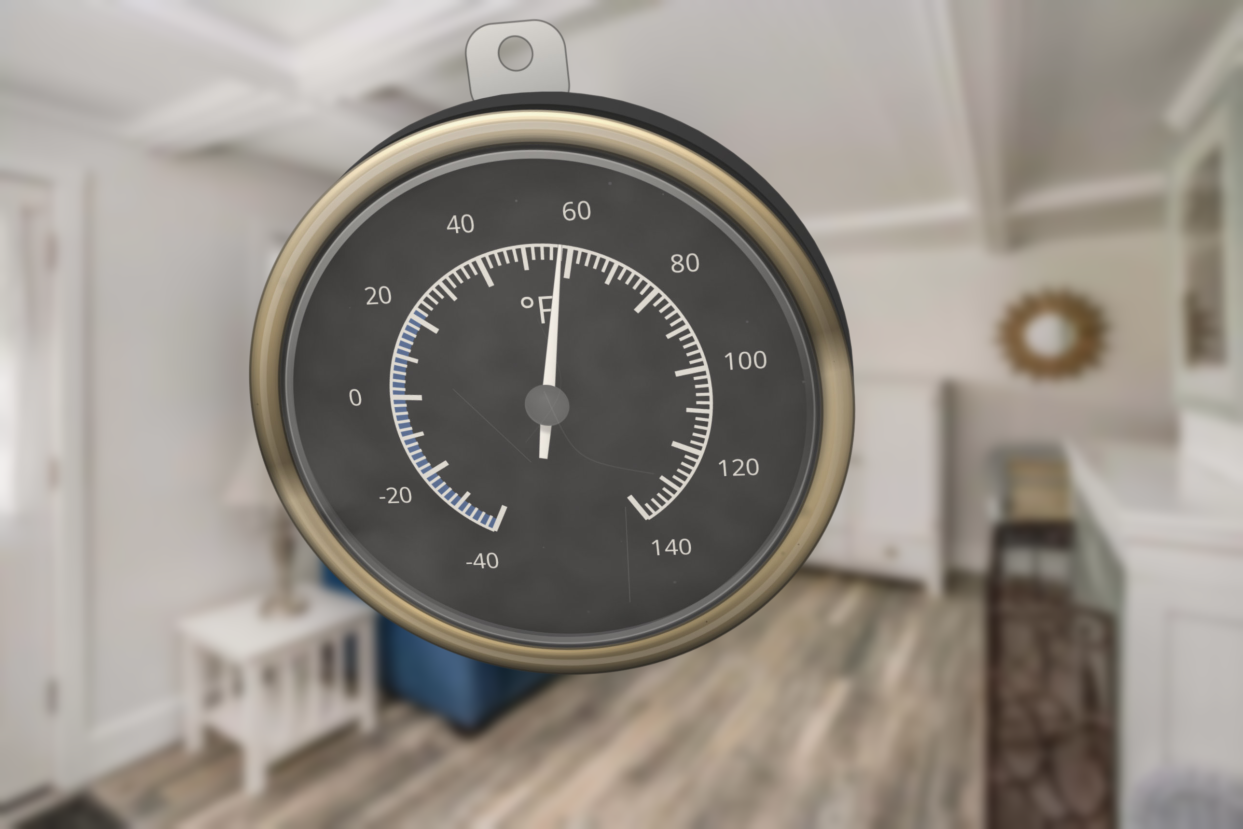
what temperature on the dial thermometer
58 °F
